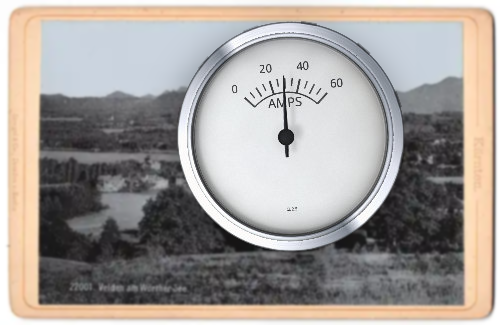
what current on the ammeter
30 A
